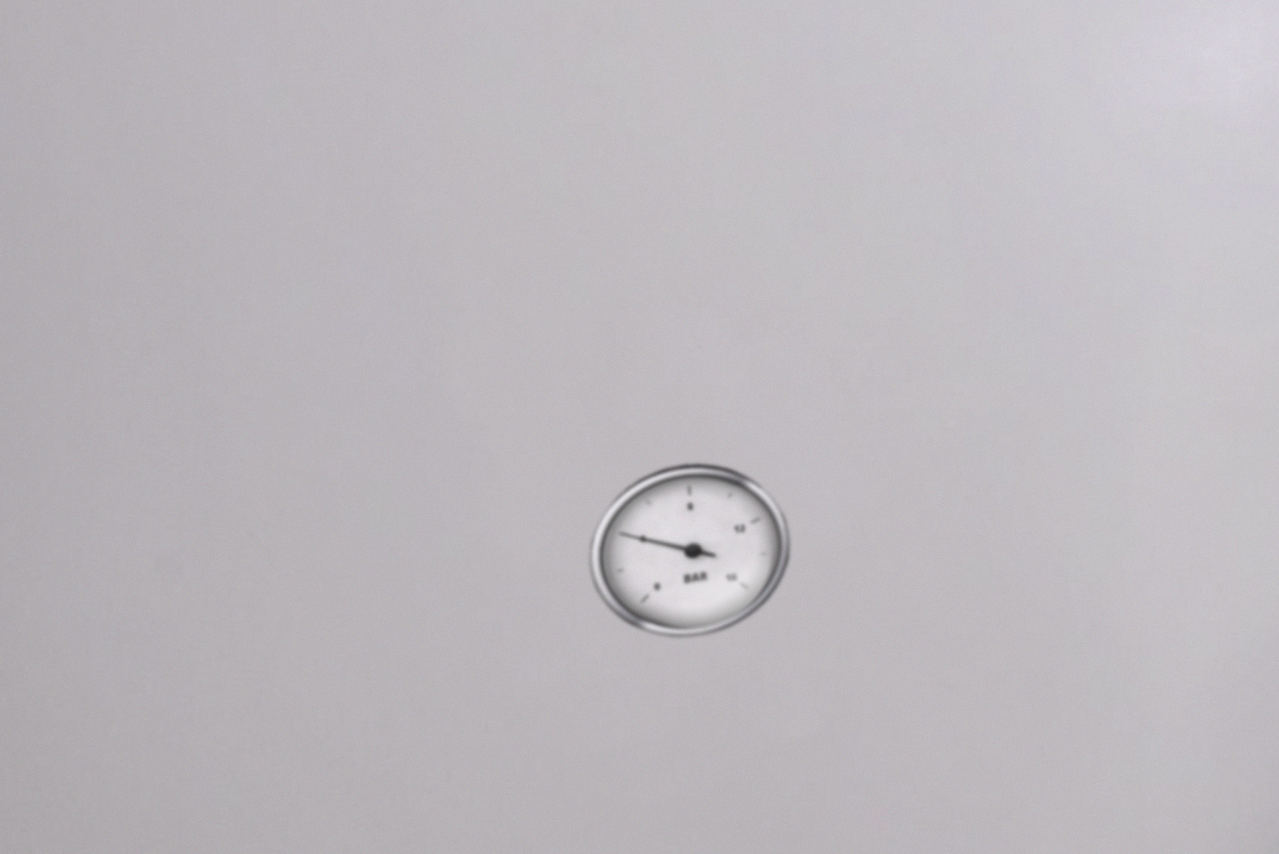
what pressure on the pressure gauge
4 bar
